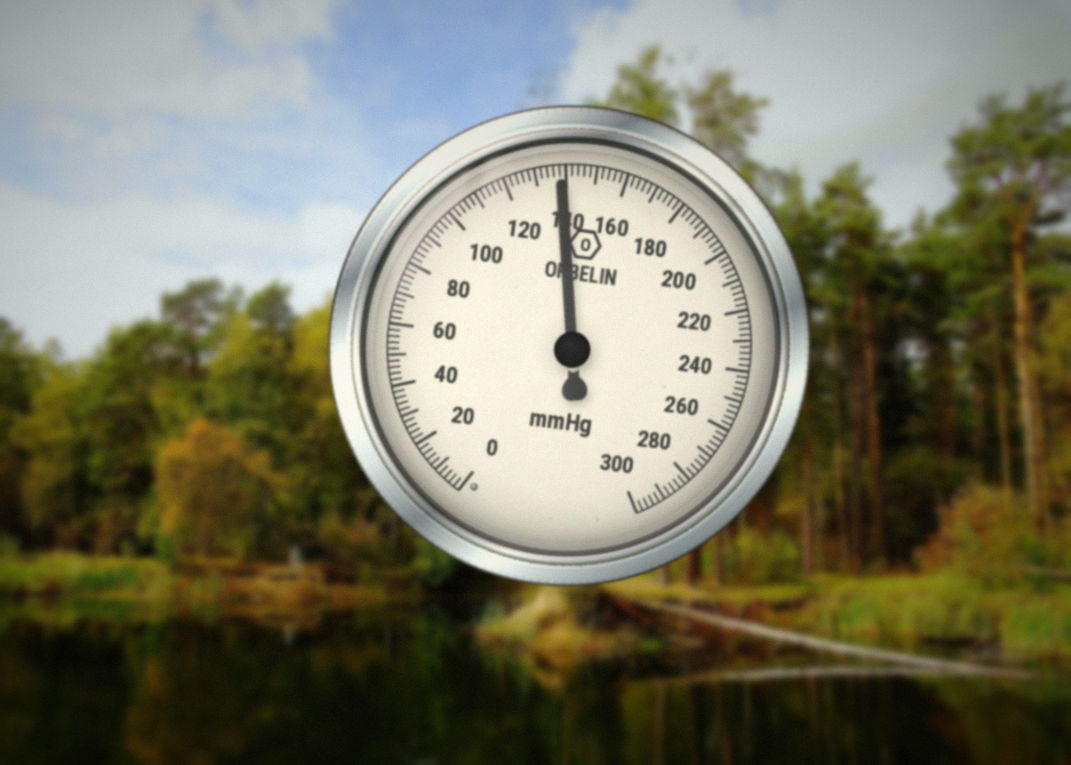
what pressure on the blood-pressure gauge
138 mmHg
